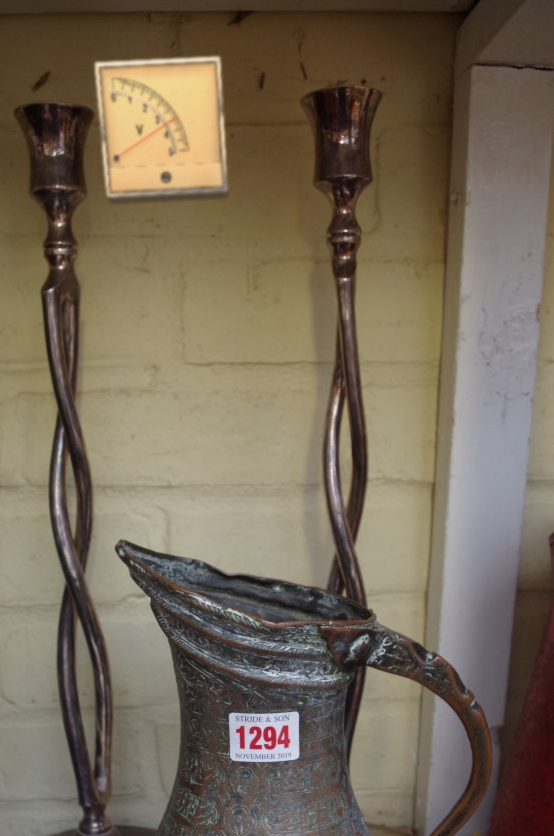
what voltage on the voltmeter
3.5 V
